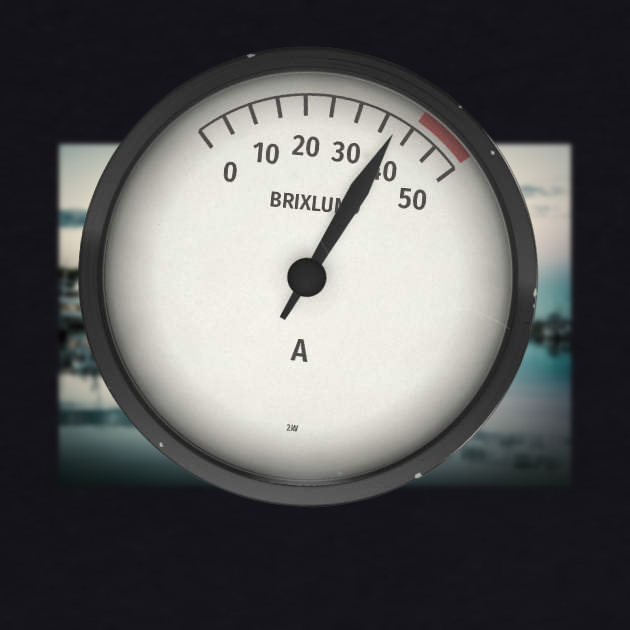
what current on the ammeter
37.5 A
